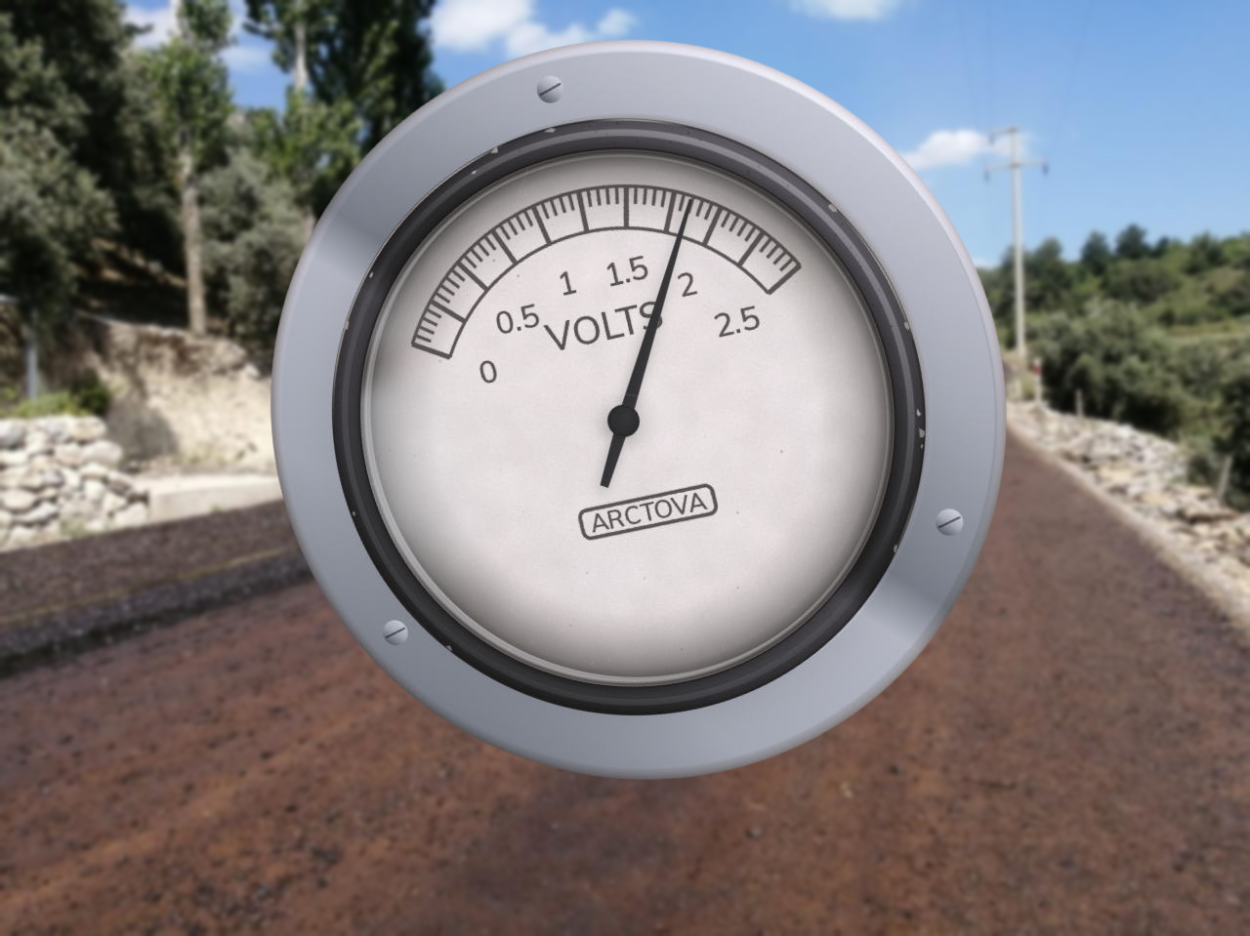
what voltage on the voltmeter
1.85 V
